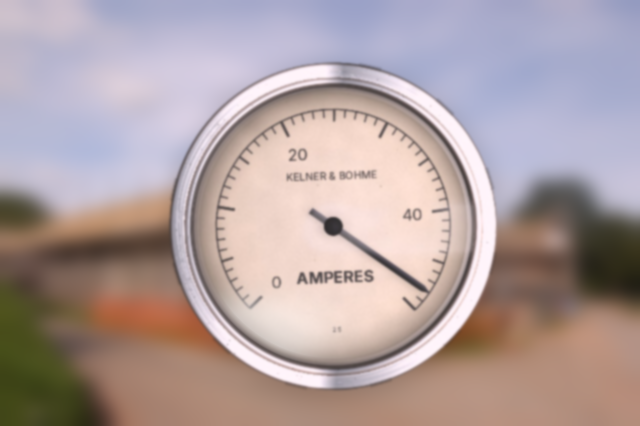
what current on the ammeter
48 A
